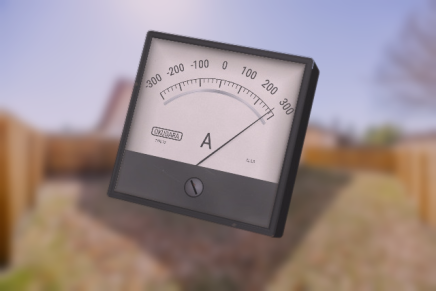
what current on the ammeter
280 A
